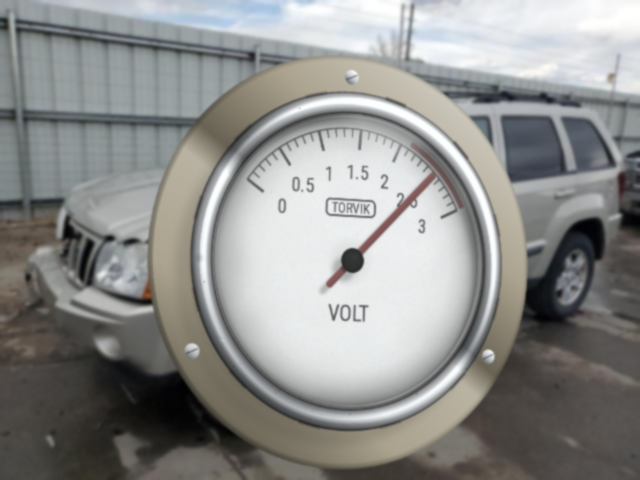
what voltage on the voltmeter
2.5 V
